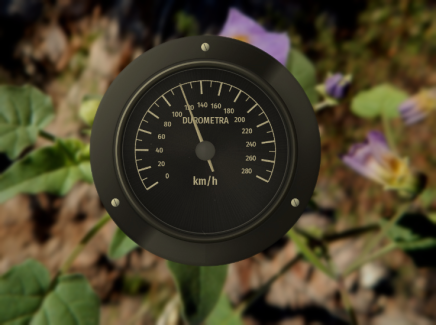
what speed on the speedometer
120 km/h
